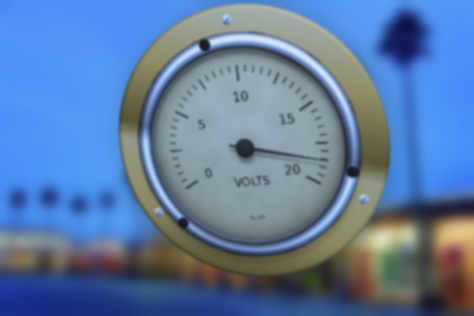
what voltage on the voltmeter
18.5 V
